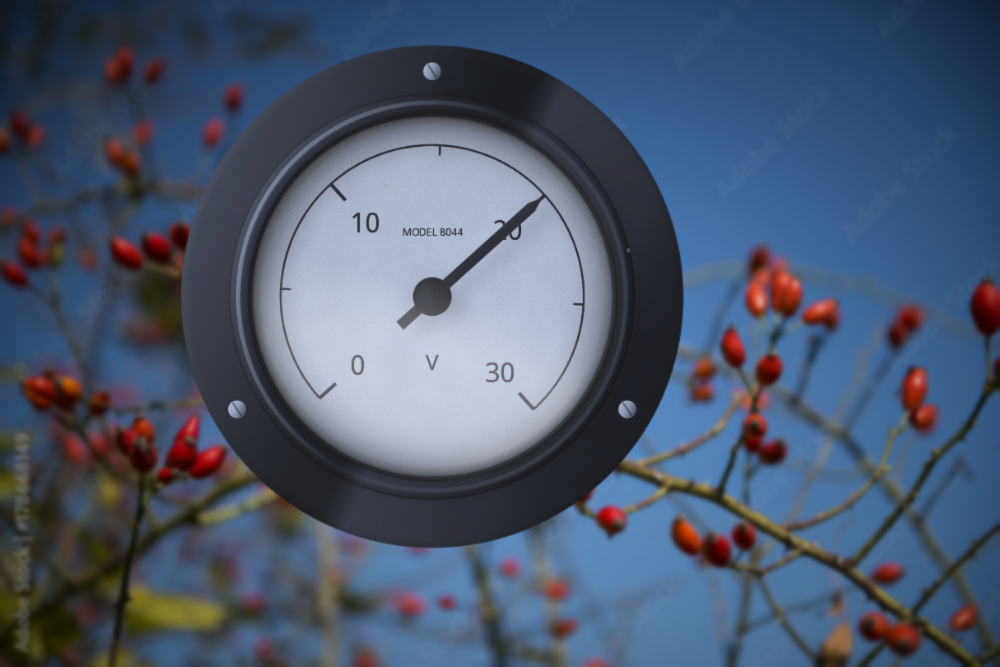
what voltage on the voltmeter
20 V
